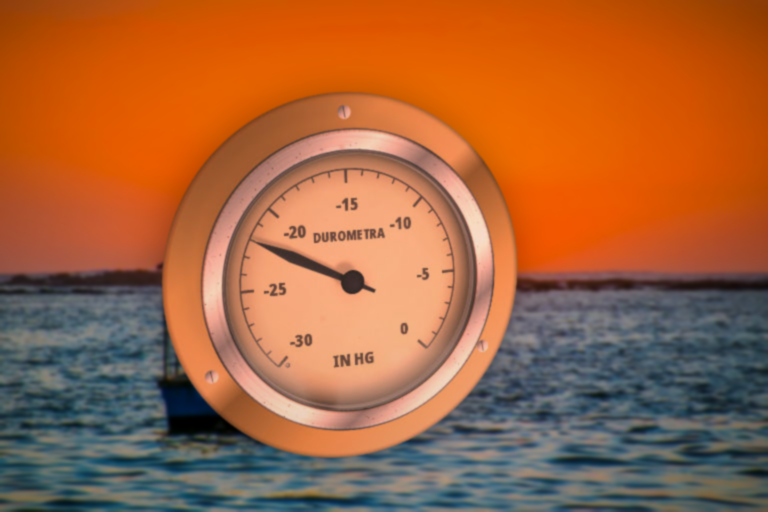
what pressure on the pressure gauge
-22 inHg
